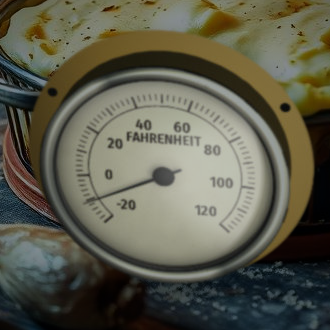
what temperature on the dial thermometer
-10 °F
